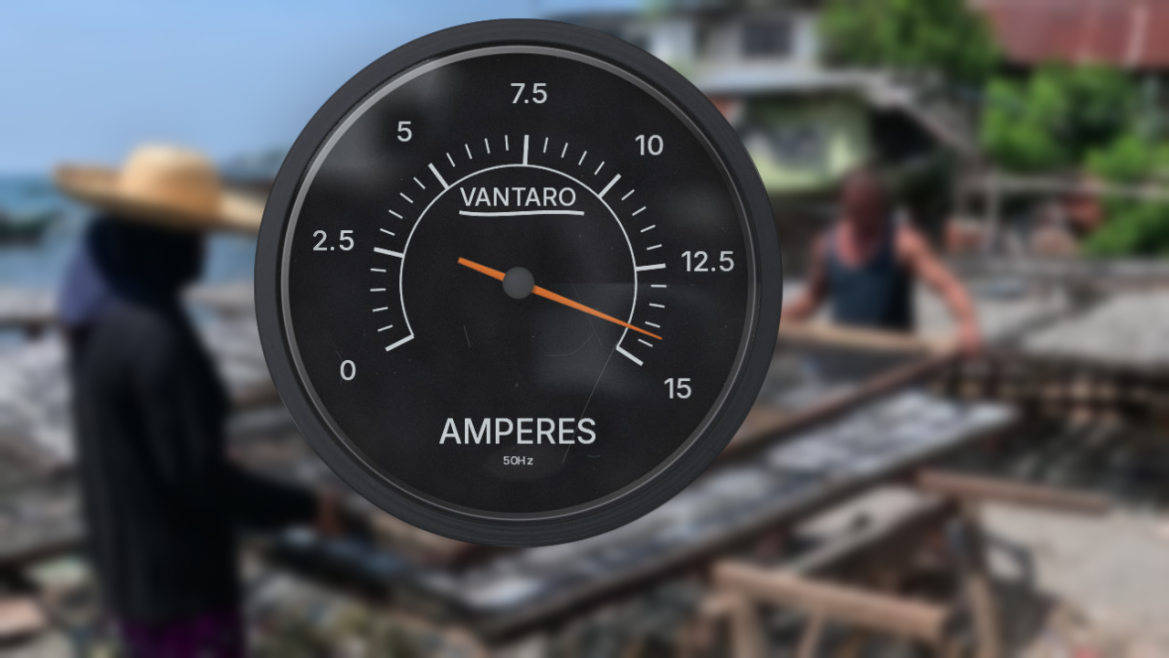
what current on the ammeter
14.25 A
